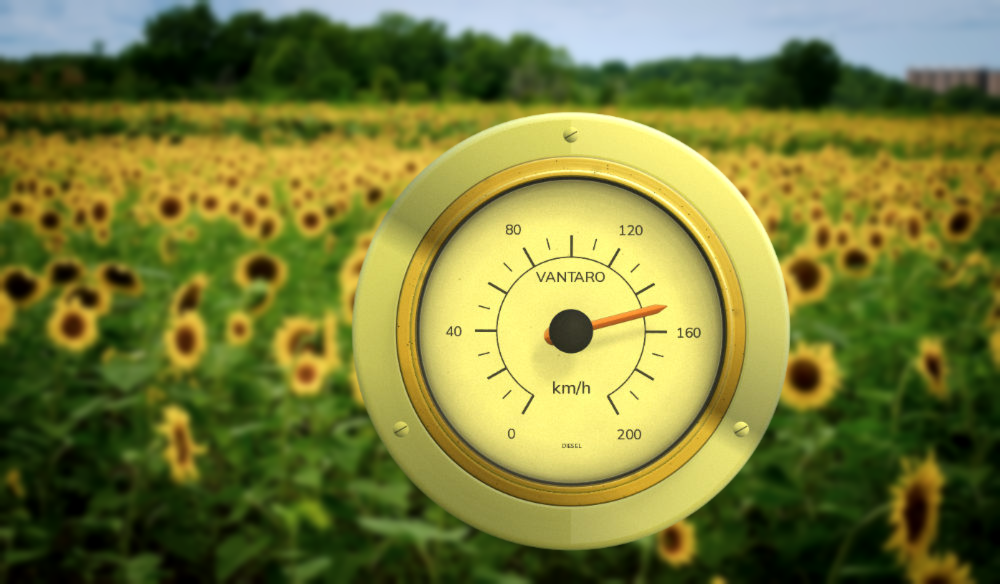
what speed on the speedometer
150 km/h
